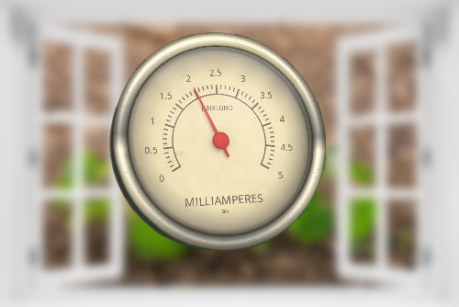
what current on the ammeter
2 mA
